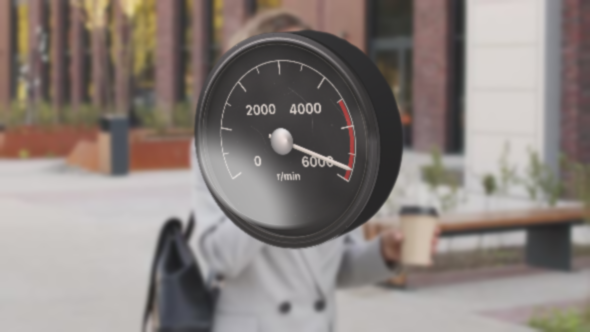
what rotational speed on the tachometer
5750 rpm
